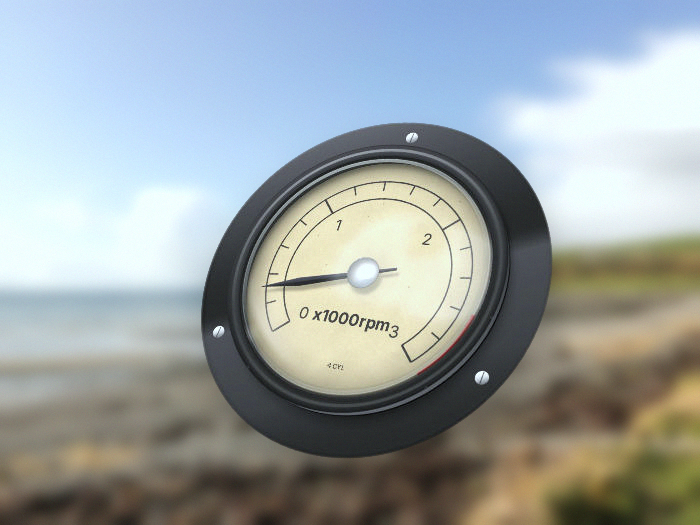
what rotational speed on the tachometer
300 rpm
